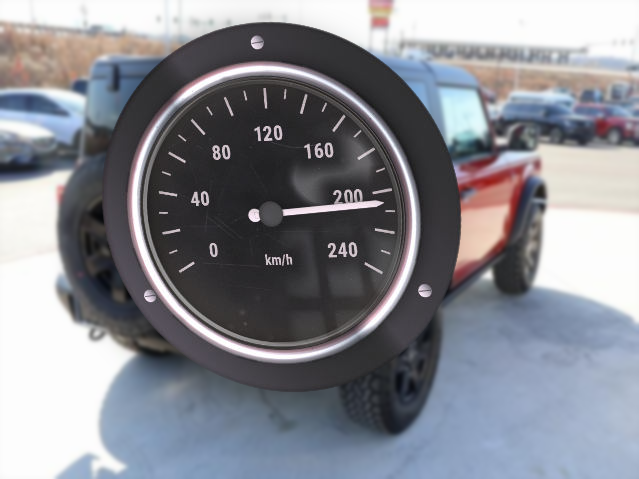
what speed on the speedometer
205 km/h
